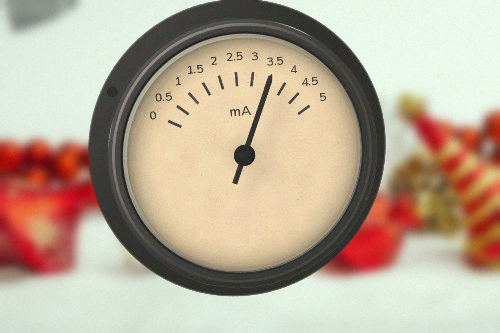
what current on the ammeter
3.5 mA
